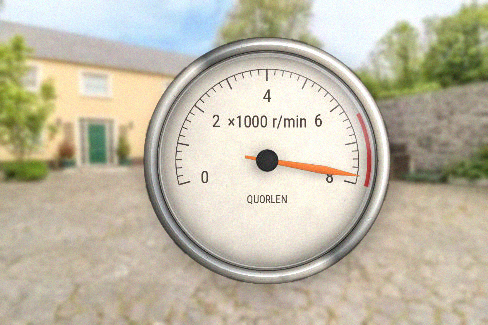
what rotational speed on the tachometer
7800 rpm
